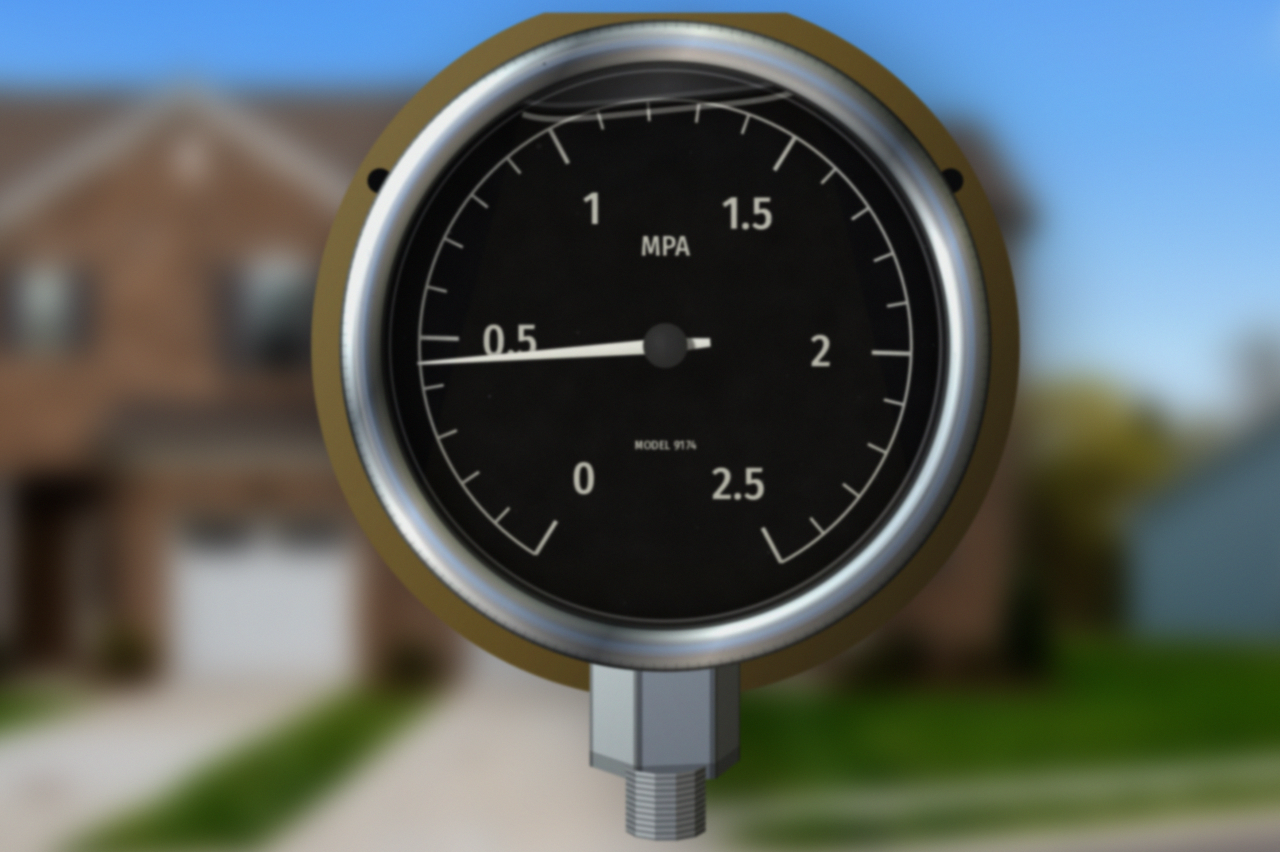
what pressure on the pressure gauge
0.45 MPa
